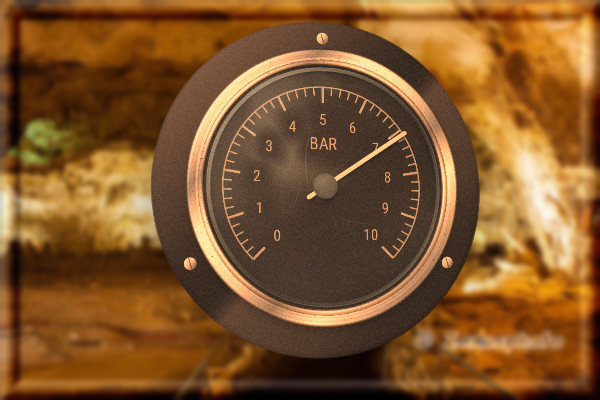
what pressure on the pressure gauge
7.1 bar
